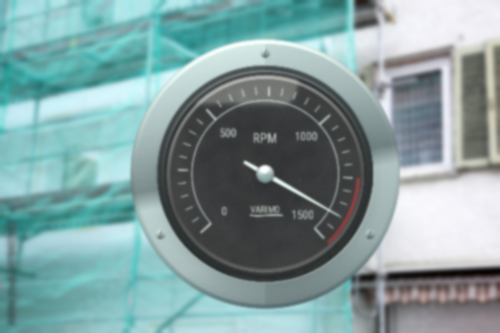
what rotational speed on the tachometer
1400 rpm
